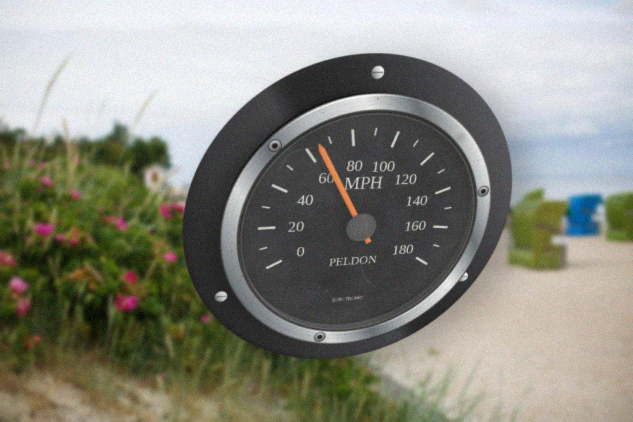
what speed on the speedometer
65 mph
